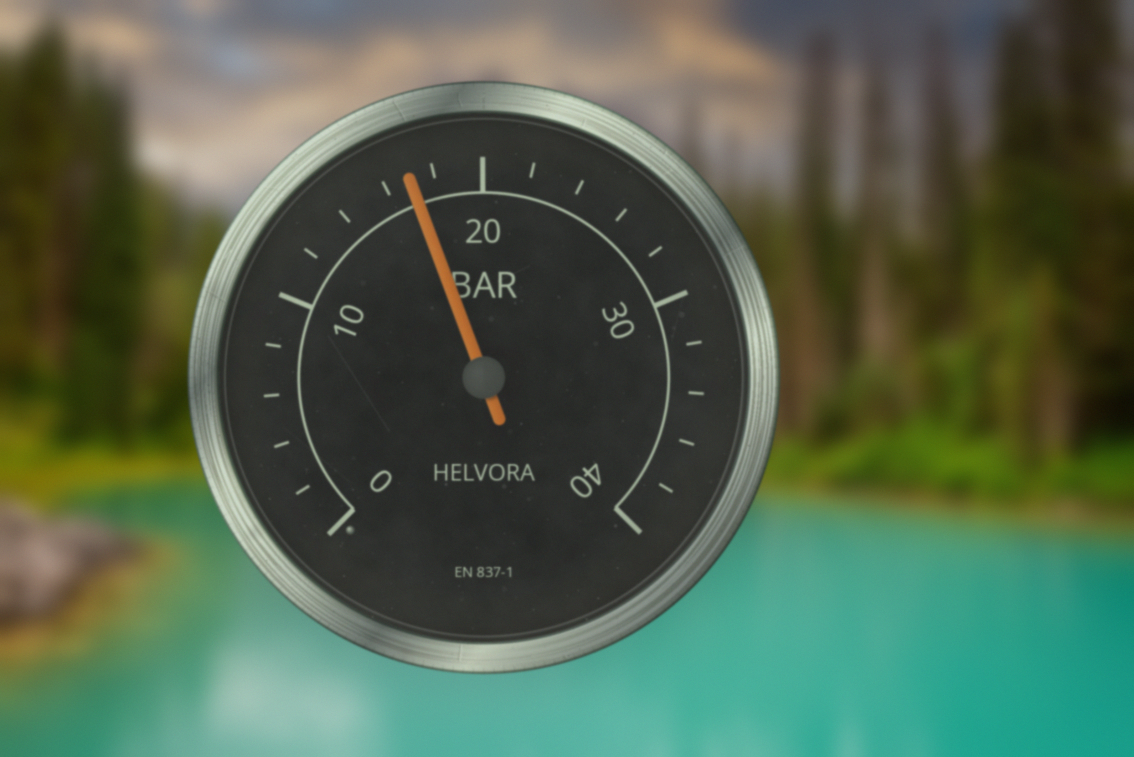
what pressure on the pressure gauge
17 bar
